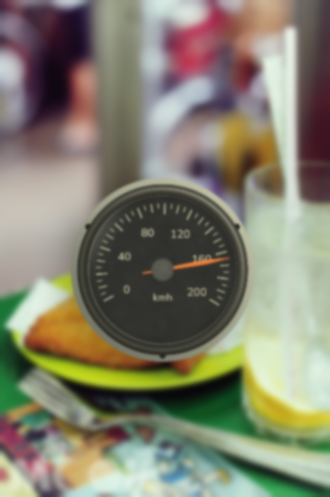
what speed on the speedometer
165 km/h
